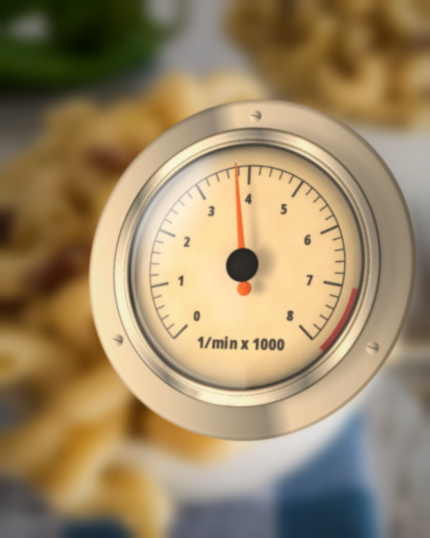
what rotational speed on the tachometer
3800 rpm
